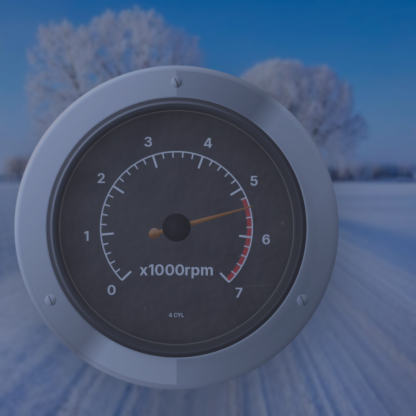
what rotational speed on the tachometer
5400 rpm
